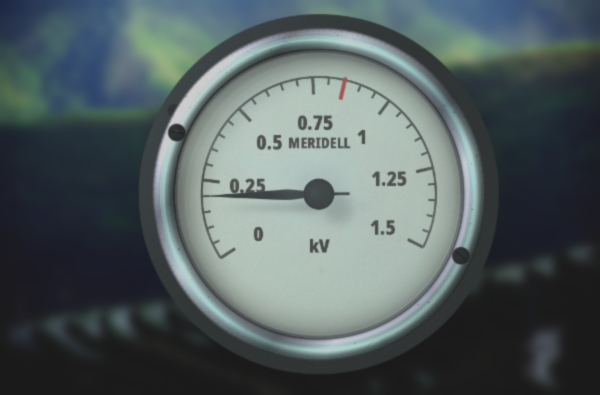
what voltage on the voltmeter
0.2 kV
